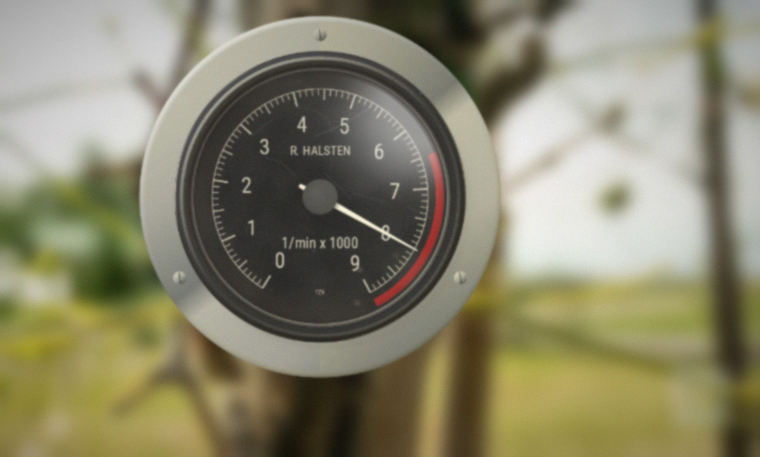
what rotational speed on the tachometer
8000 rpm
